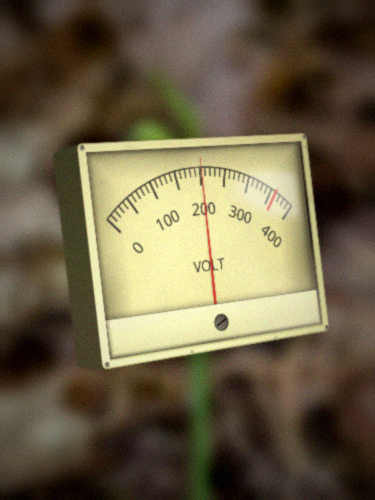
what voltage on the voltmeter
200 V
